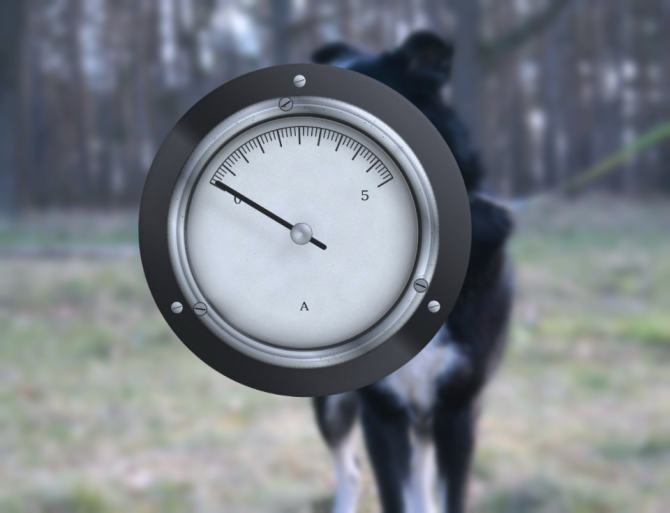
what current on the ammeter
0.1 A
